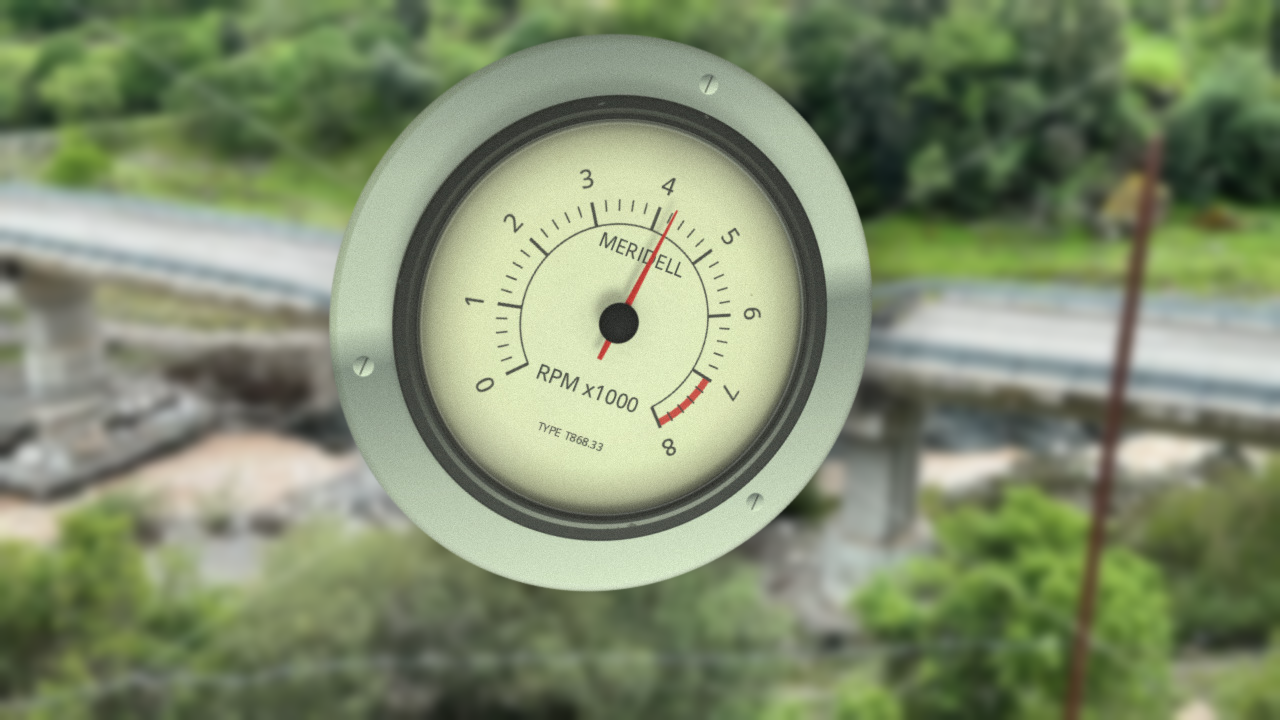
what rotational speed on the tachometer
4200 rpm
